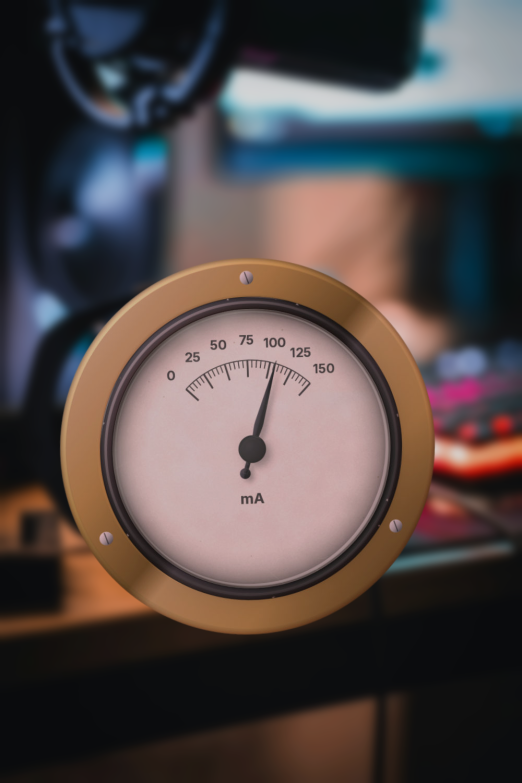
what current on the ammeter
105 mA
